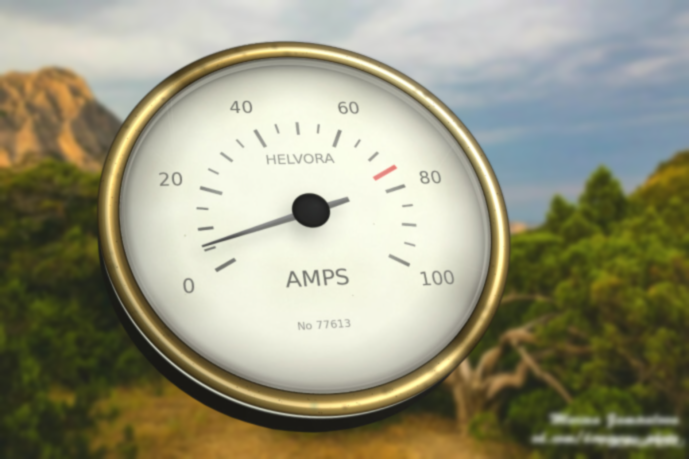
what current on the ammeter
5 A
